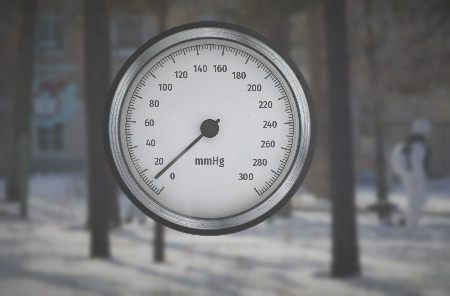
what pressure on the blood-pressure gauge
10 mmHg
